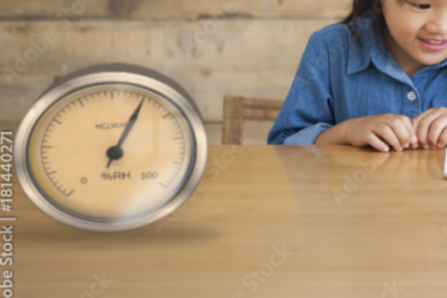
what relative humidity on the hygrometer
60 %
